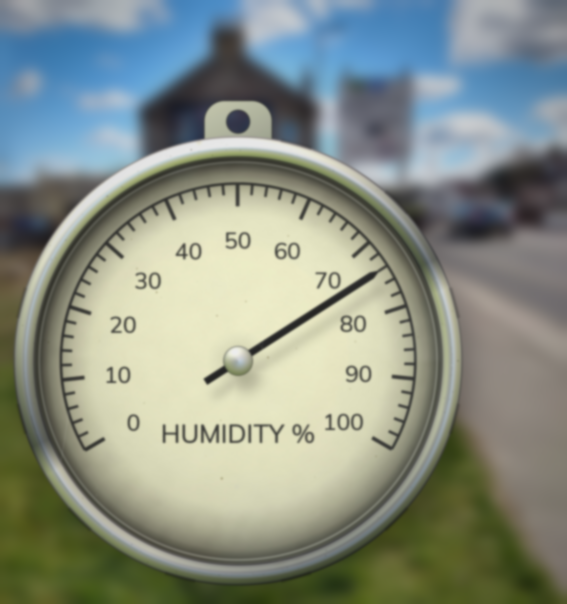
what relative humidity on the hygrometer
74 %
